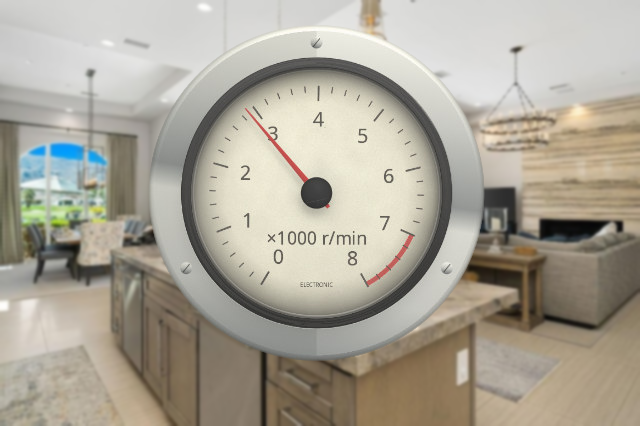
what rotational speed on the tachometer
2900 rpm
